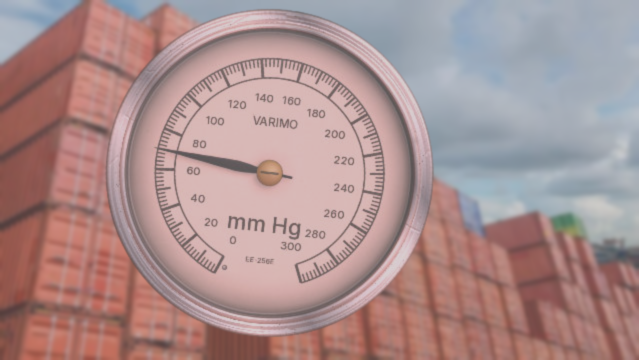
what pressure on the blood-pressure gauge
70 mmHg
